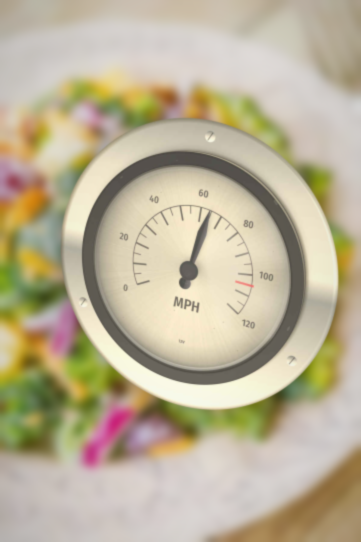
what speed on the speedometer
65 mph
